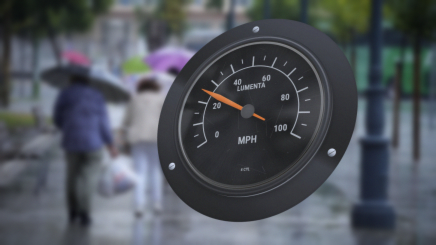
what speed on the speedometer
25 mph
